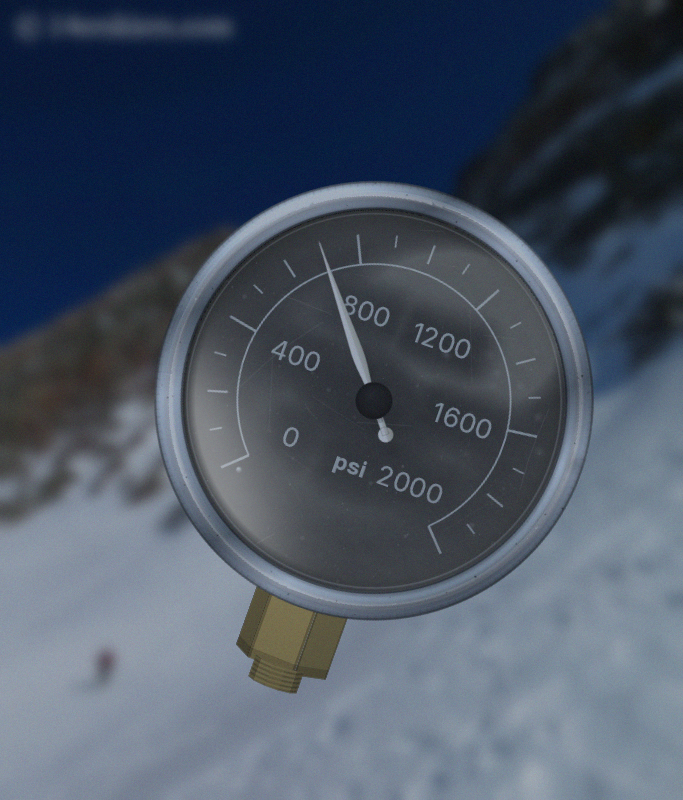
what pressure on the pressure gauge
700 psi
